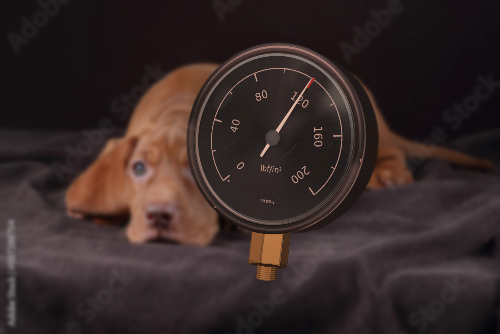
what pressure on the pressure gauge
120 psi
